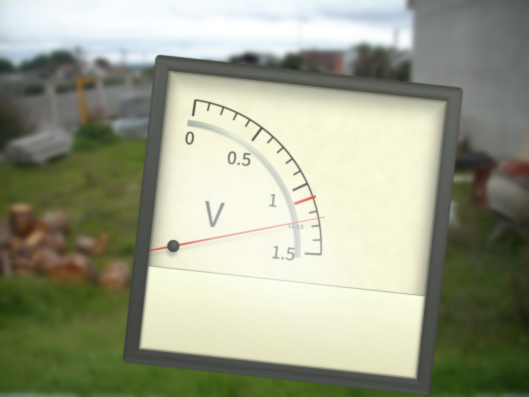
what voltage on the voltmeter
1.25 V
